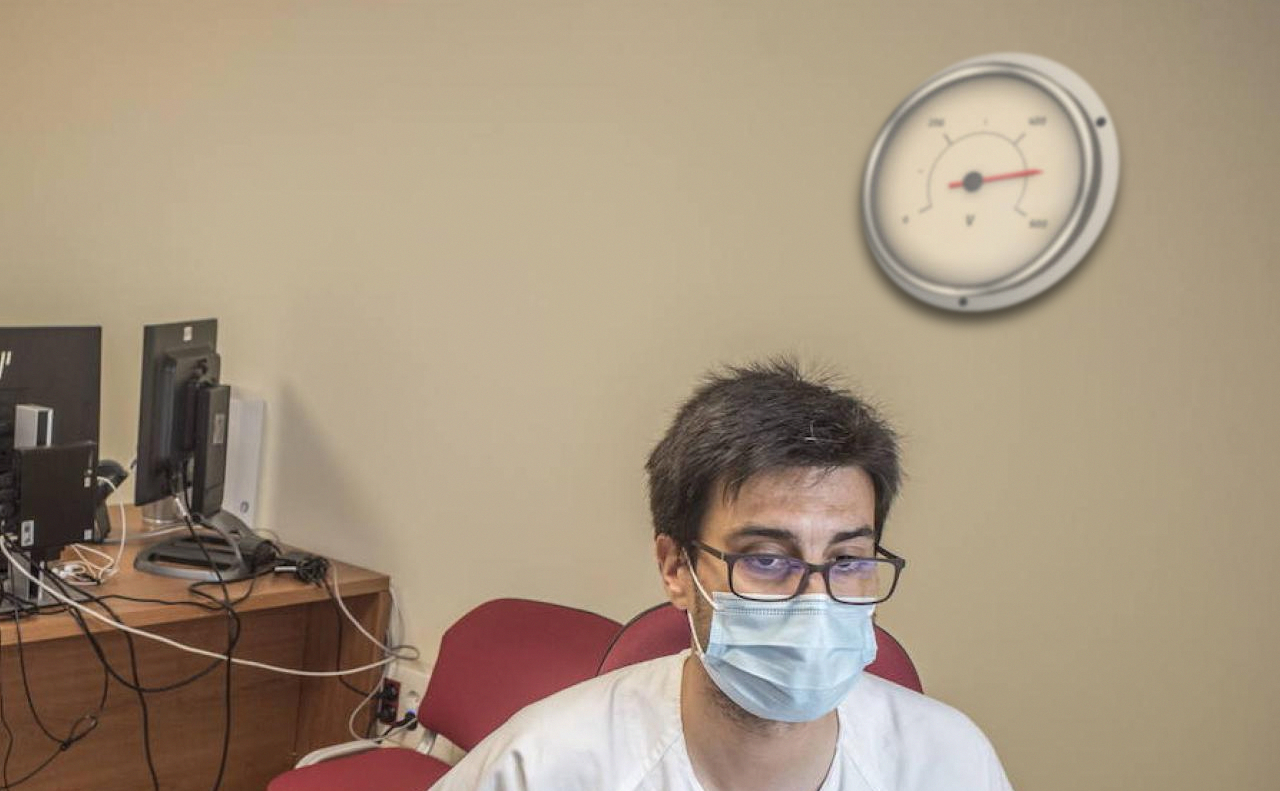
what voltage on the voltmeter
500 V
